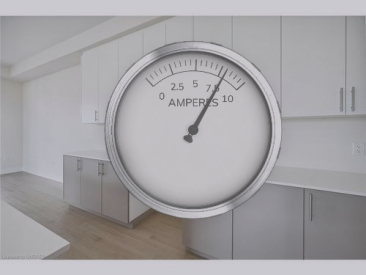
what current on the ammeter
8 A
